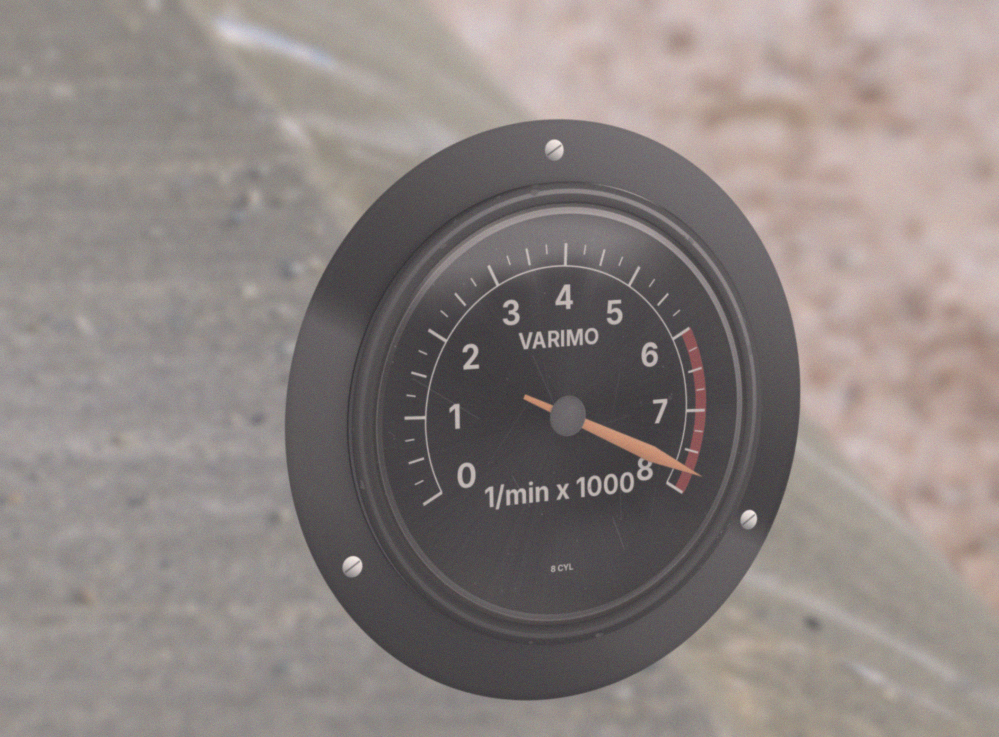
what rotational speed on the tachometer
7750 rpm
